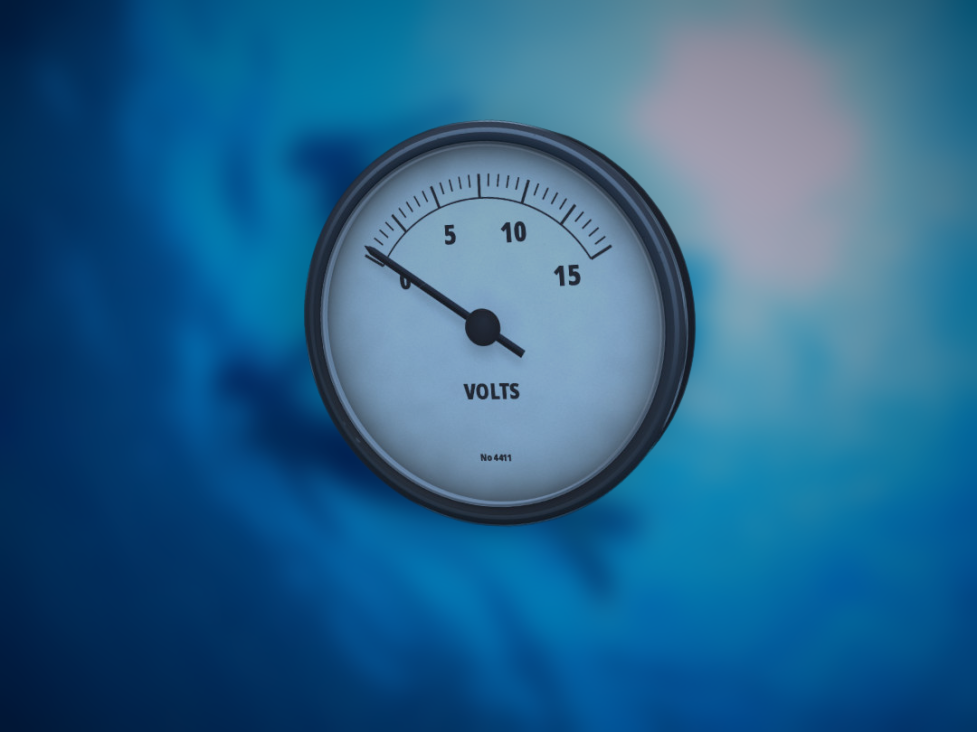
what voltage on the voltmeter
0.5 V
